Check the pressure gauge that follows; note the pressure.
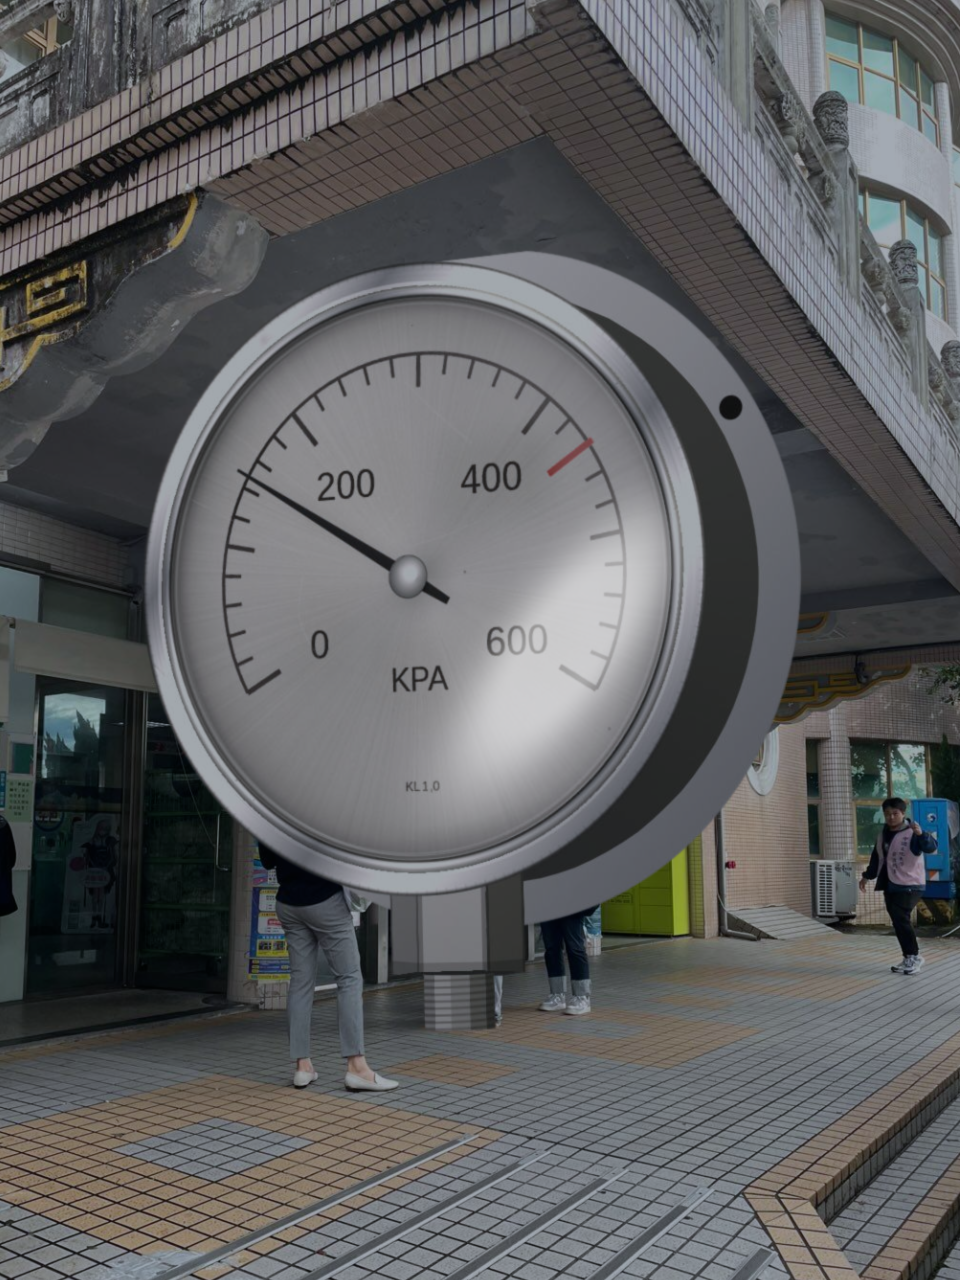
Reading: 150 kPa
